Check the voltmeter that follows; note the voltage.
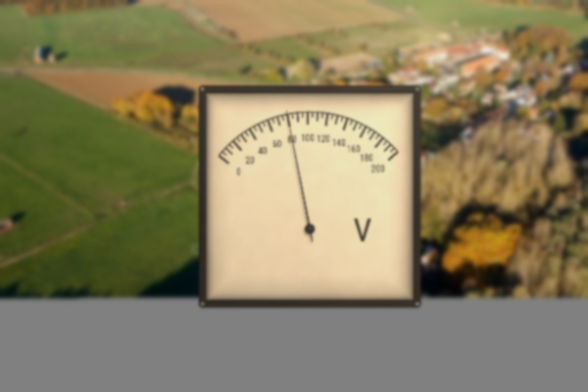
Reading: 80 V
